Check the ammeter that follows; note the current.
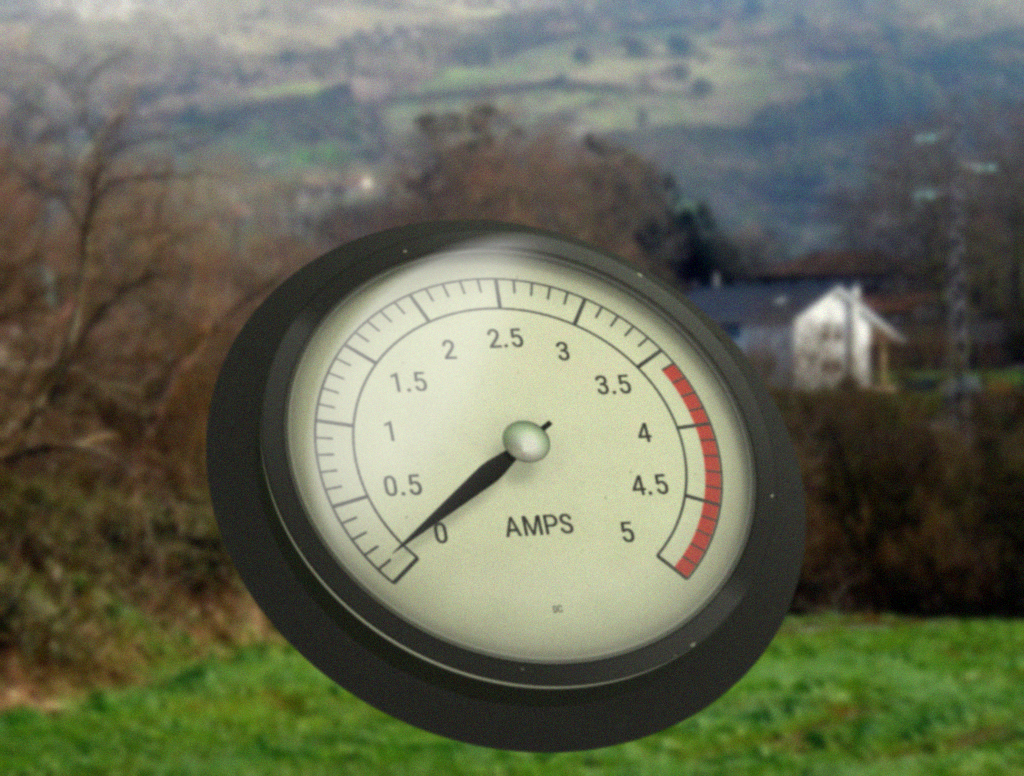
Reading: 0.1 A
